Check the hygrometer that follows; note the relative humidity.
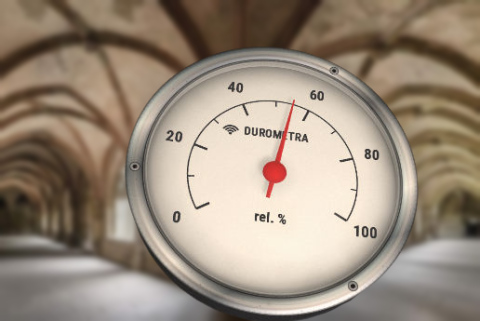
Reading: 55 %
